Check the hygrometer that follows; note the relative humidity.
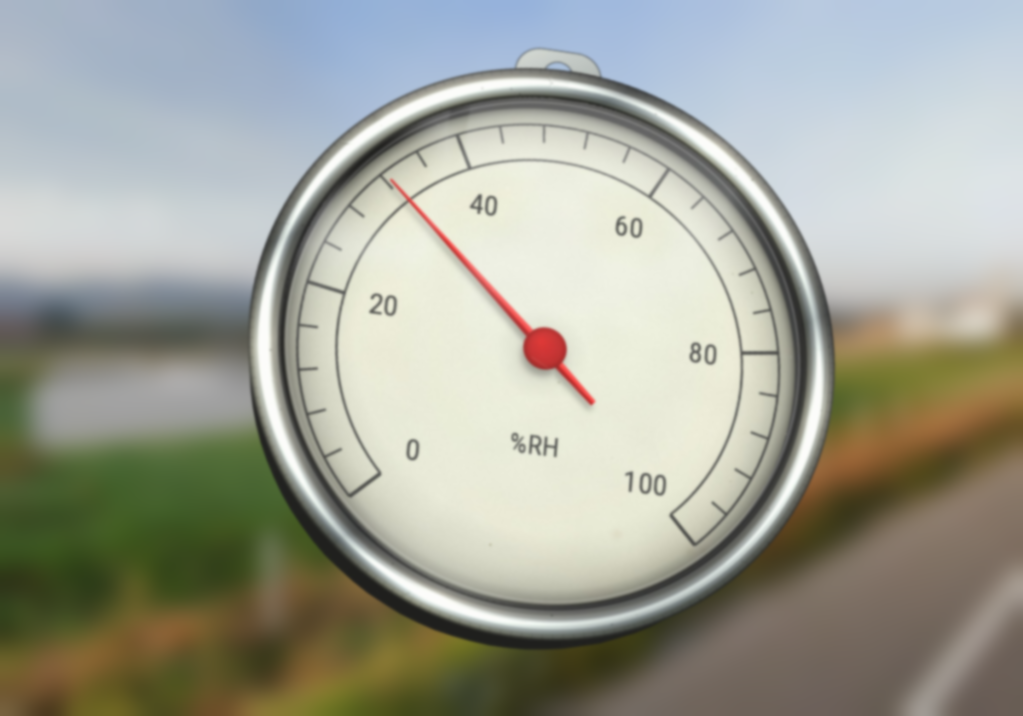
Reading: 32 %
